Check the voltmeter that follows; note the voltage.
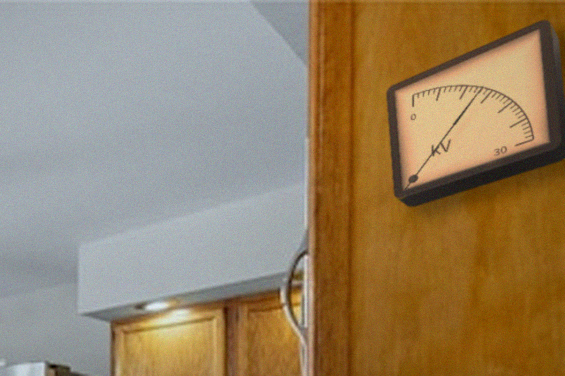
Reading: 13 kV
